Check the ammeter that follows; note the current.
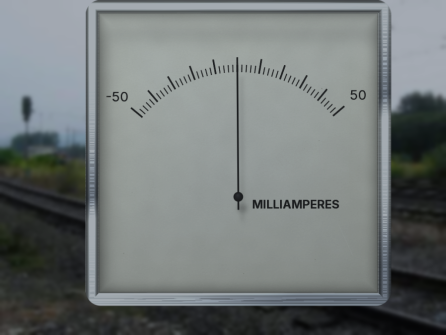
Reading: 0 mA
